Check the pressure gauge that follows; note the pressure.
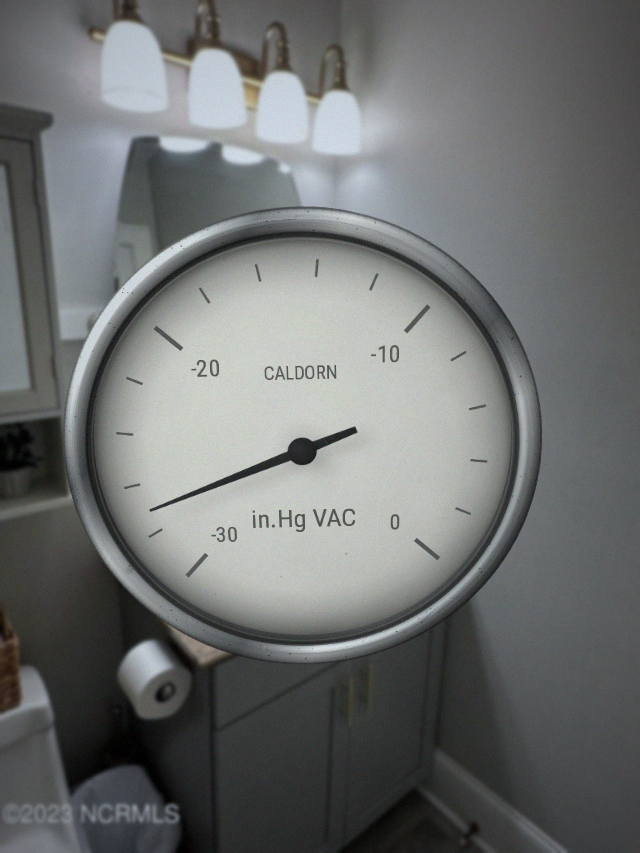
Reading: -27 inHg
